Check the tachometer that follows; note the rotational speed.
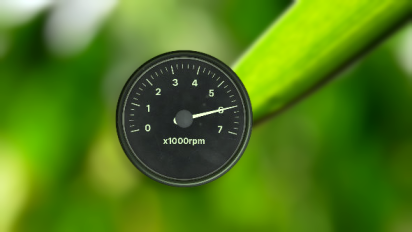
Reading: 6000 rpm
